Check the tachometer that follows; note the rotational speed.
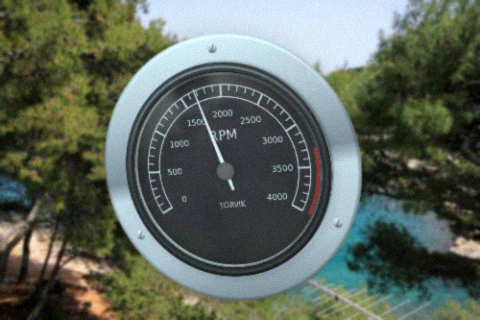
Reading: 1700 rpm
